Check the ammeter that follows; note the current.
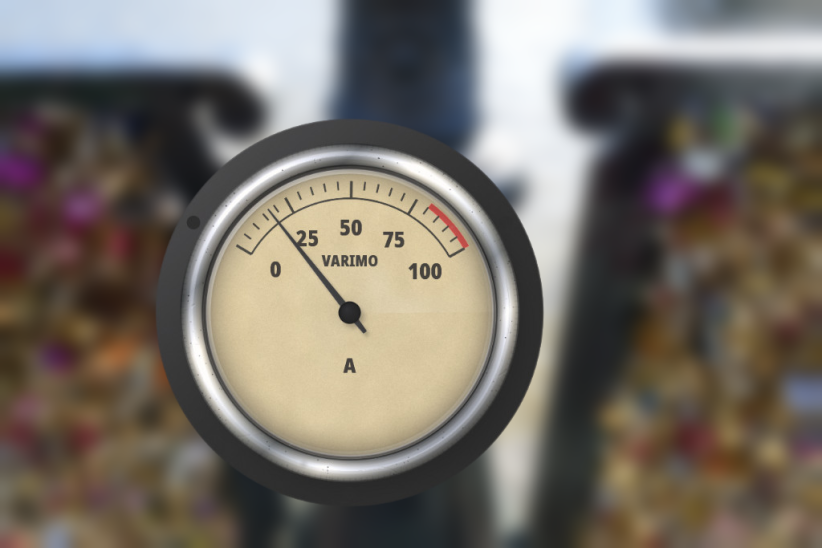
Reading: 17.5 A
